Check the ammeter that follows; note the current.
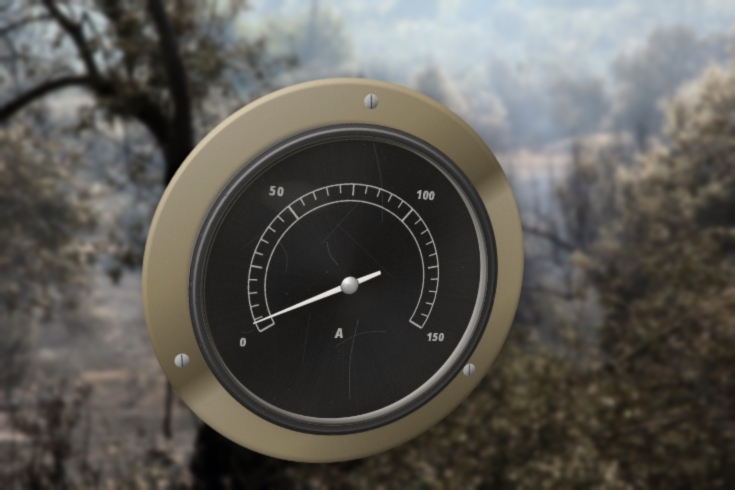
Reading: 5 A
